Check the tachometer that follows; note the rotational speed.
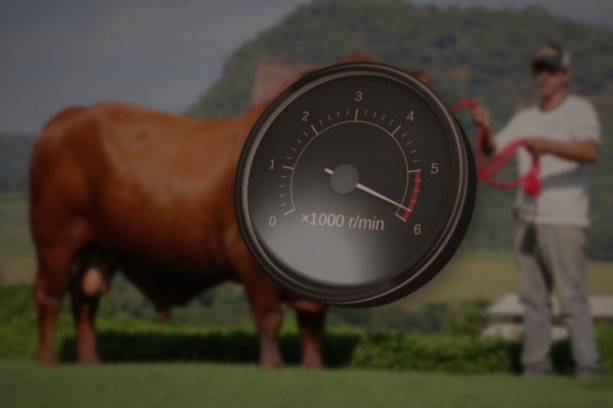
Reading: 5800 rpm
